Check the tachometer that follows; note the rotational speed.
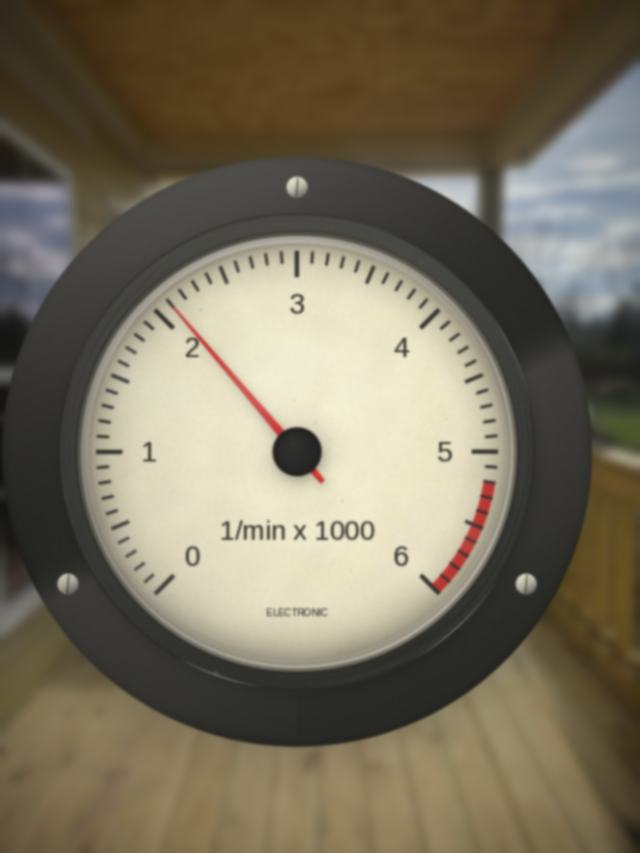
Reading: 2100 rpm
